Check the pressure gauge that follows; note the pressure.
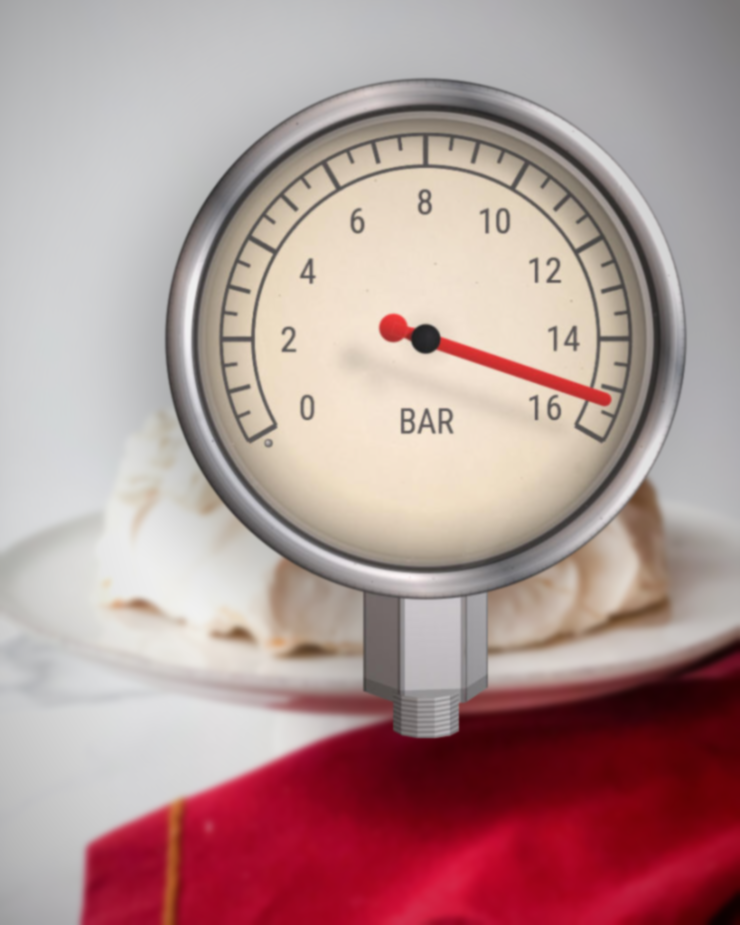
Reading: 15.25 bar
